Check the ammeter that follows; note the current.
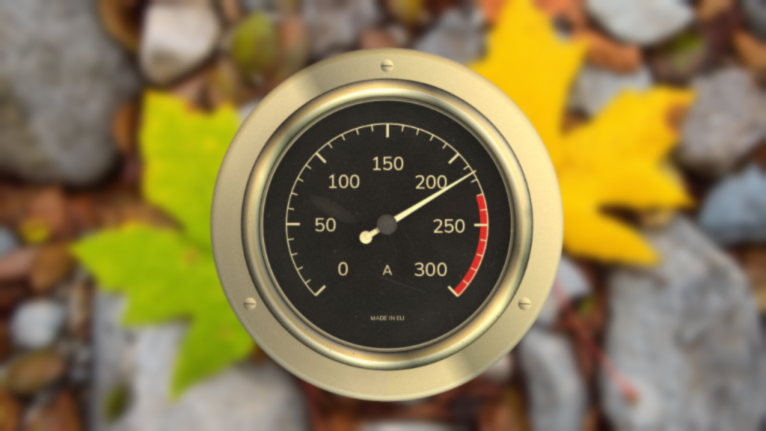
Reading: 215 A
